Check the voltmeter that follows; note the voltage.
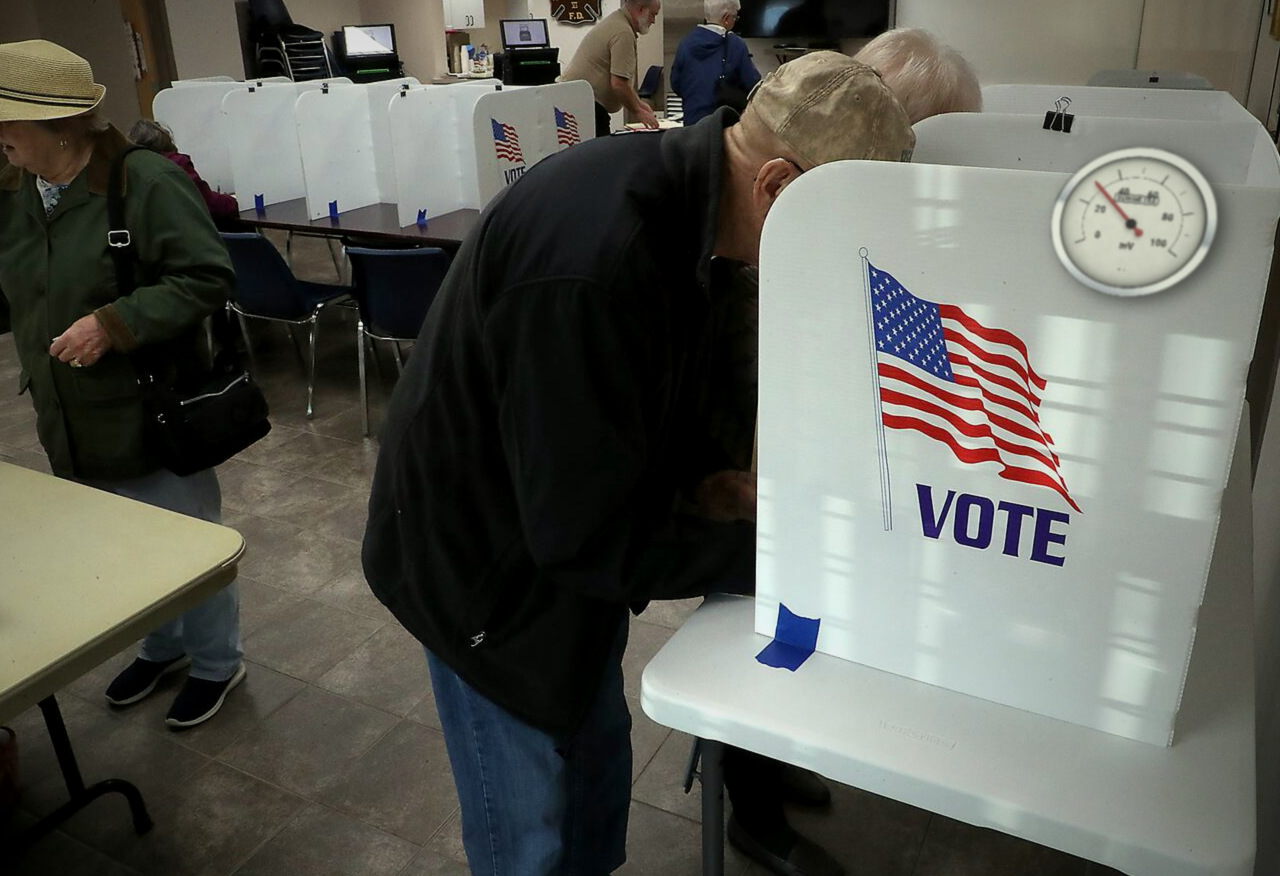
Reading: 30 mV
